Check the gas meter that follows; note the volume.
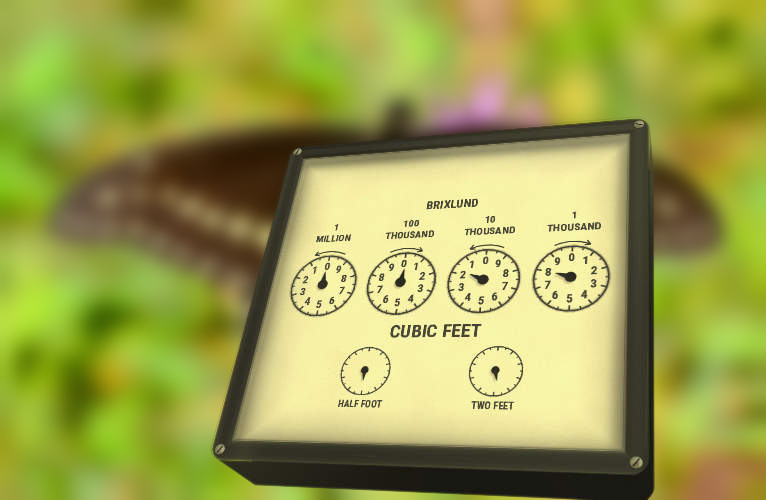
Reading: 1800 ft³
